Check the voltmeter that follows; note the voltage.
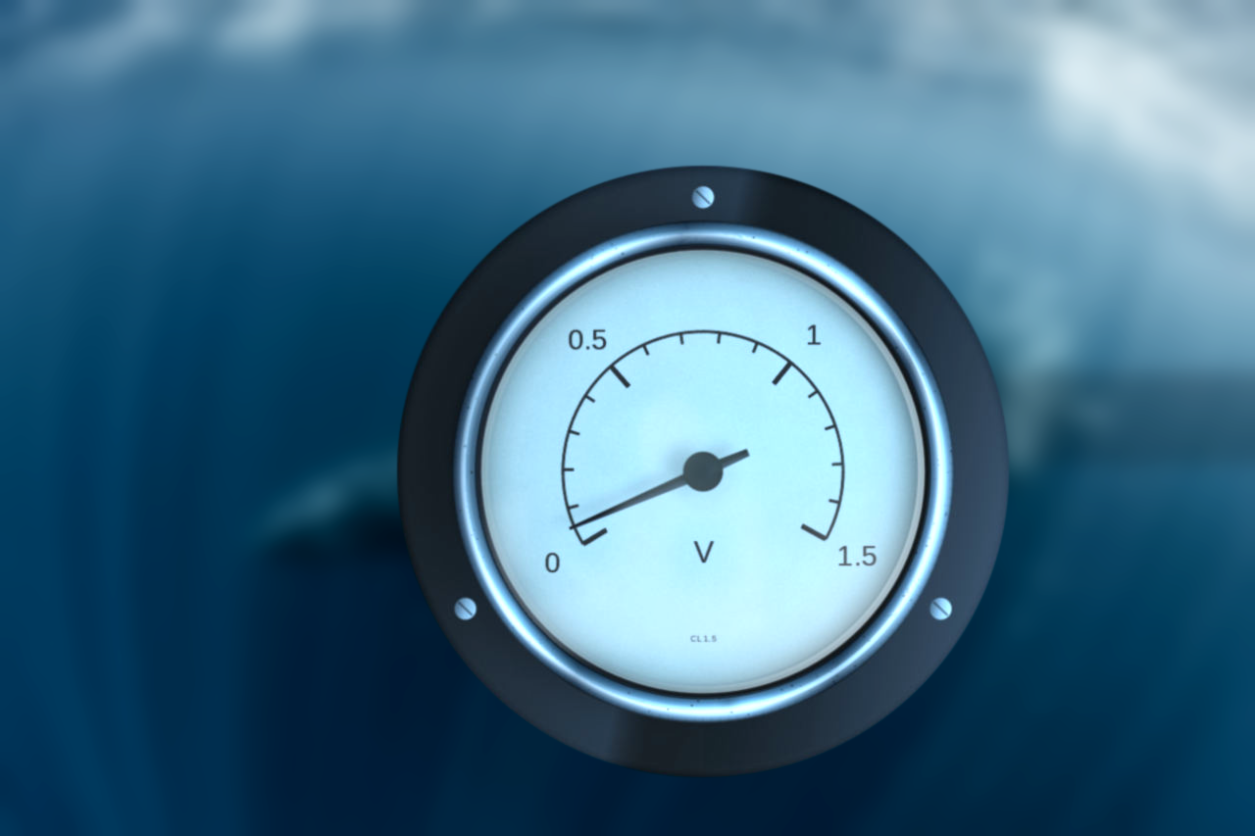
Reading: 0.05 V
